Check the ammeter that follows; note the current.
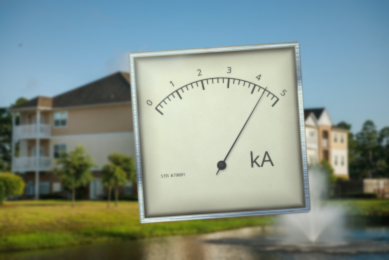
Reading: 4.4 kA
